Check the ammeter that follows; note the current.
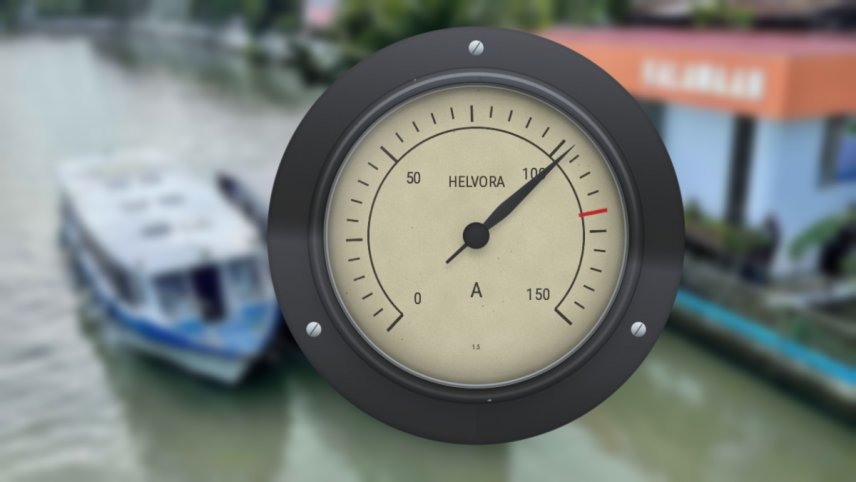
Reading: 102.5 A
